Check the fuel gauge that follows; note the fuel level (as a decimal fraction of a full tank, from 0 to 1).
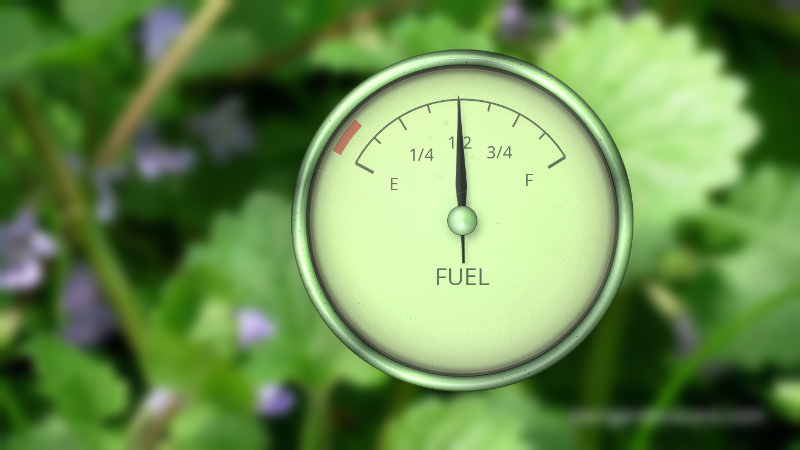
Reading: 0.5
